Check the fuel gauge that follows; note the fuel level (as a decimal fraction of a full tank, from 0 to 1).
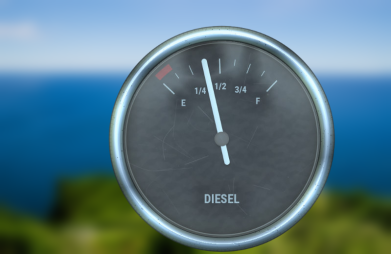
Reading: 0.375
